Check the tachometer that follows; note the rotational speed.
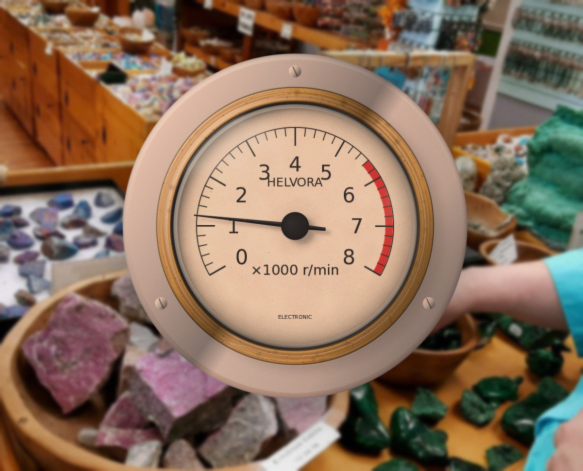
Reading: 1200 rpm
